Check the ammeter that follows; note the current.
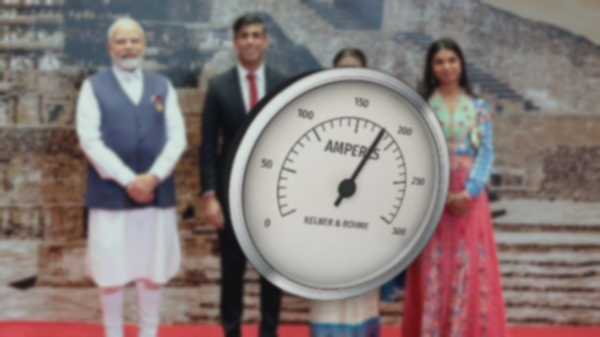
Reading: 180 A
